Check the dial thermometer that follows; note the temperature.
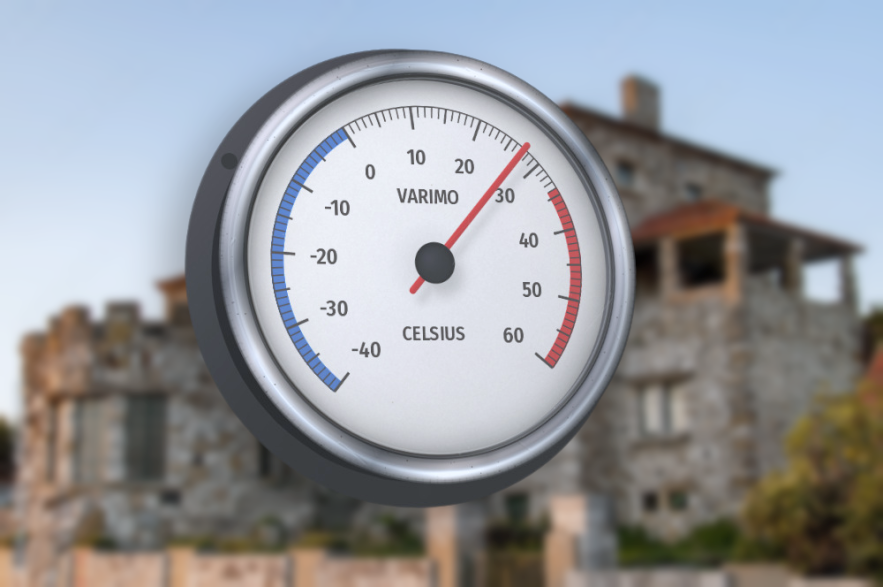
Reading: 27 °C
